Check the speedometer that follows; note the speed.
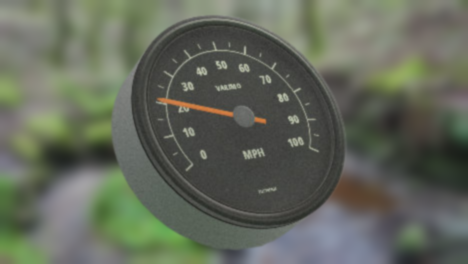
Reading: 20 mph
